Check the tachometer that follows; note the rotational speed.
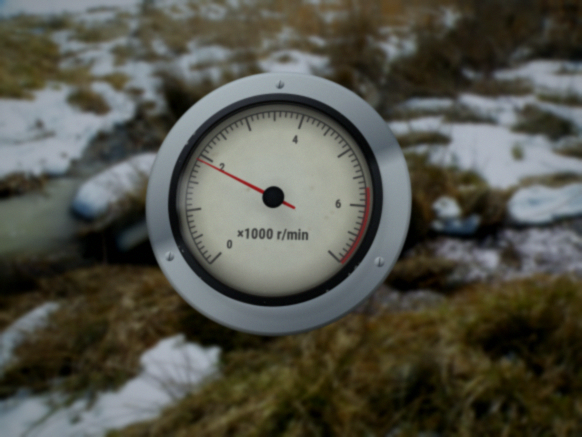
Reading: 1900 rpm
